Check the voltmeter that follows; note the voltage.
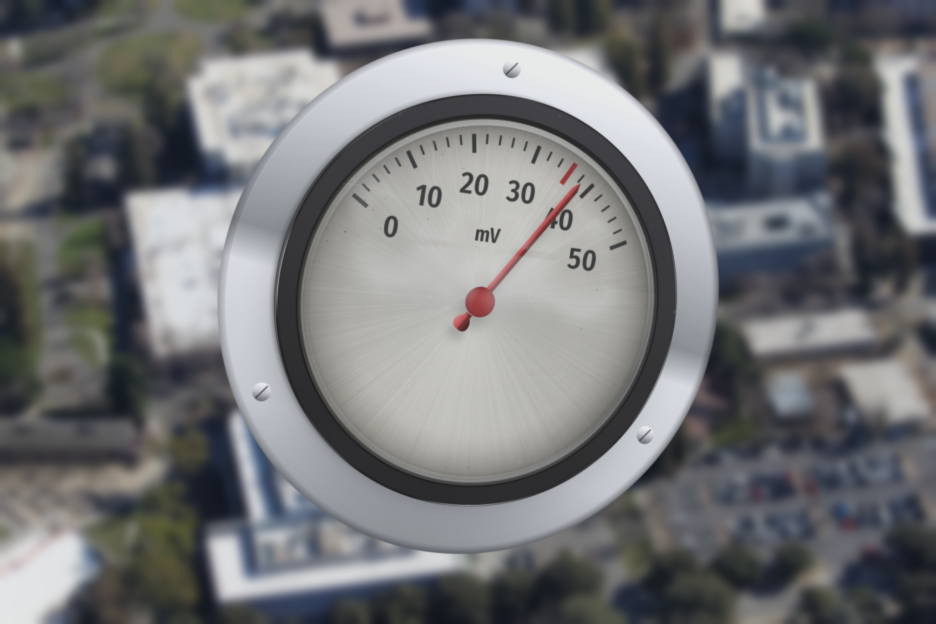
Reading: 38 mV
